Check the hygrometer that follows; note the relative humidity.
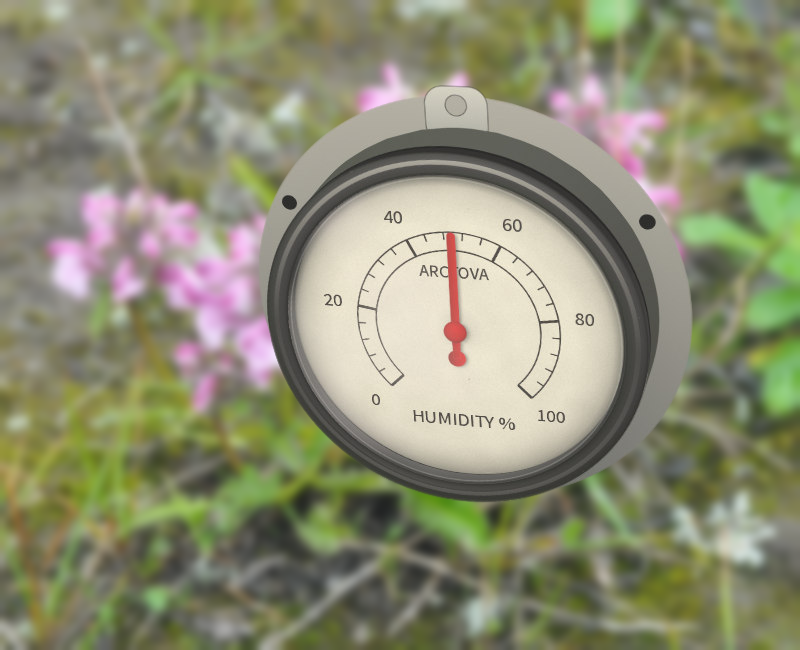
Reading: 50 %
